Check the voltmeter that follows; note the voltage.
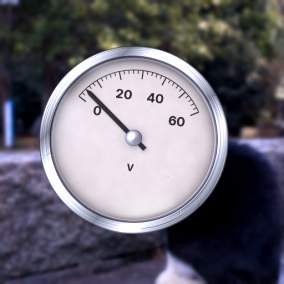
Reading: 4 V
